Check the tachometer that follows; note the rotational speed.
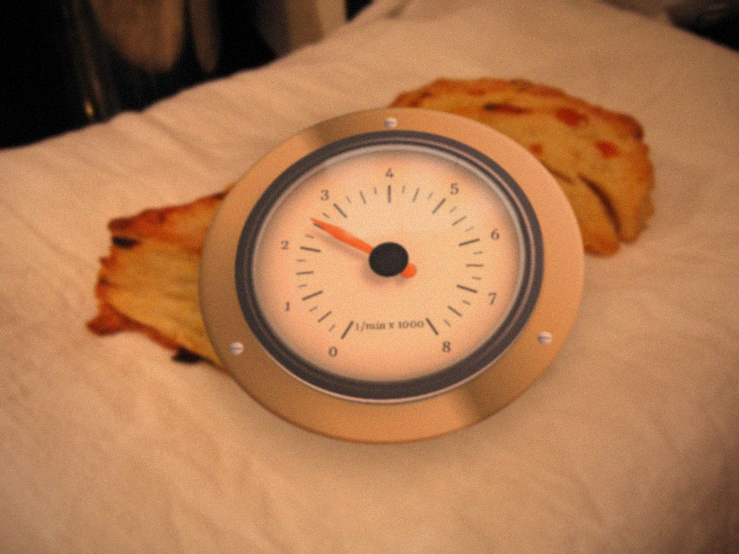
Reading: 2500 rpm
